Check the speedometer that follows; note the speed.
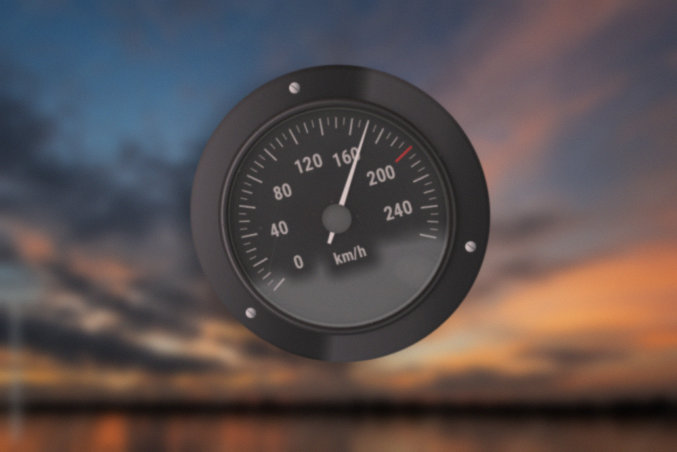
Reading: 170 km/h
